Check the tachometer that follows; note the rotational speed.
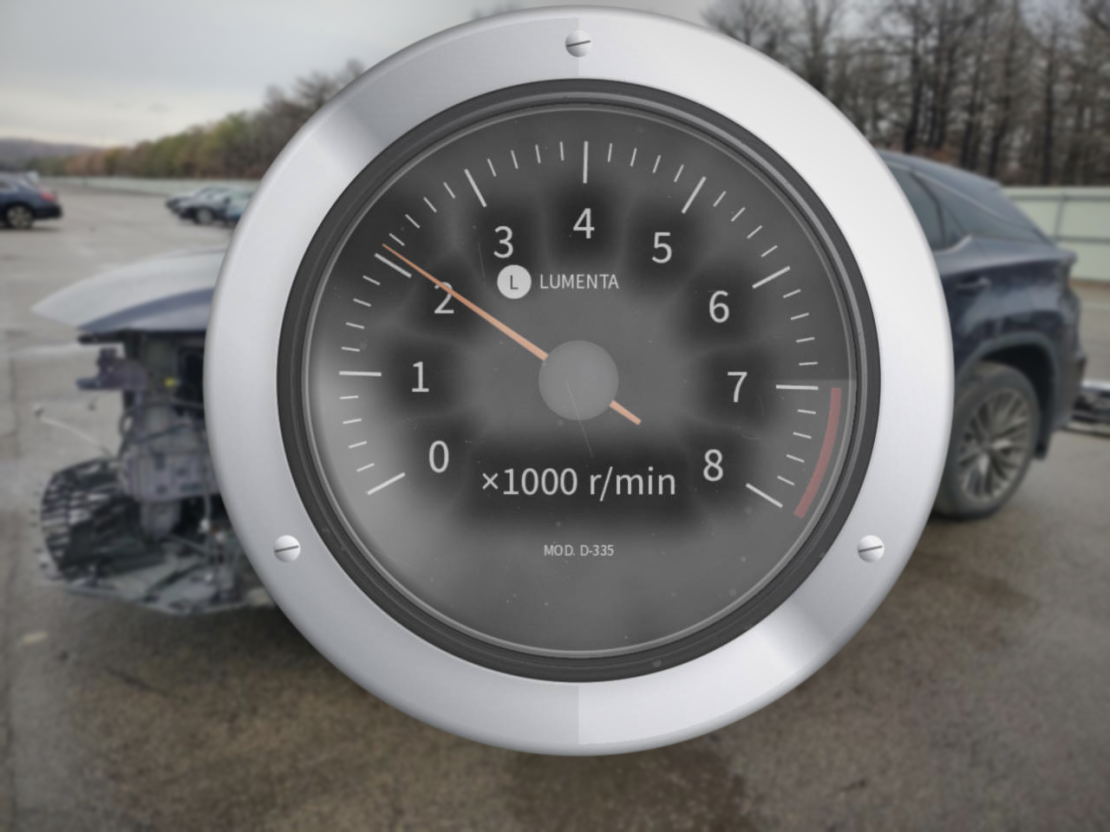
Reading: 2100 rpm
